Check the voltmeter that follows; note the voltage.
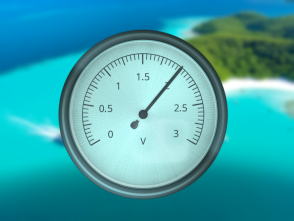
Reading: 2 V
